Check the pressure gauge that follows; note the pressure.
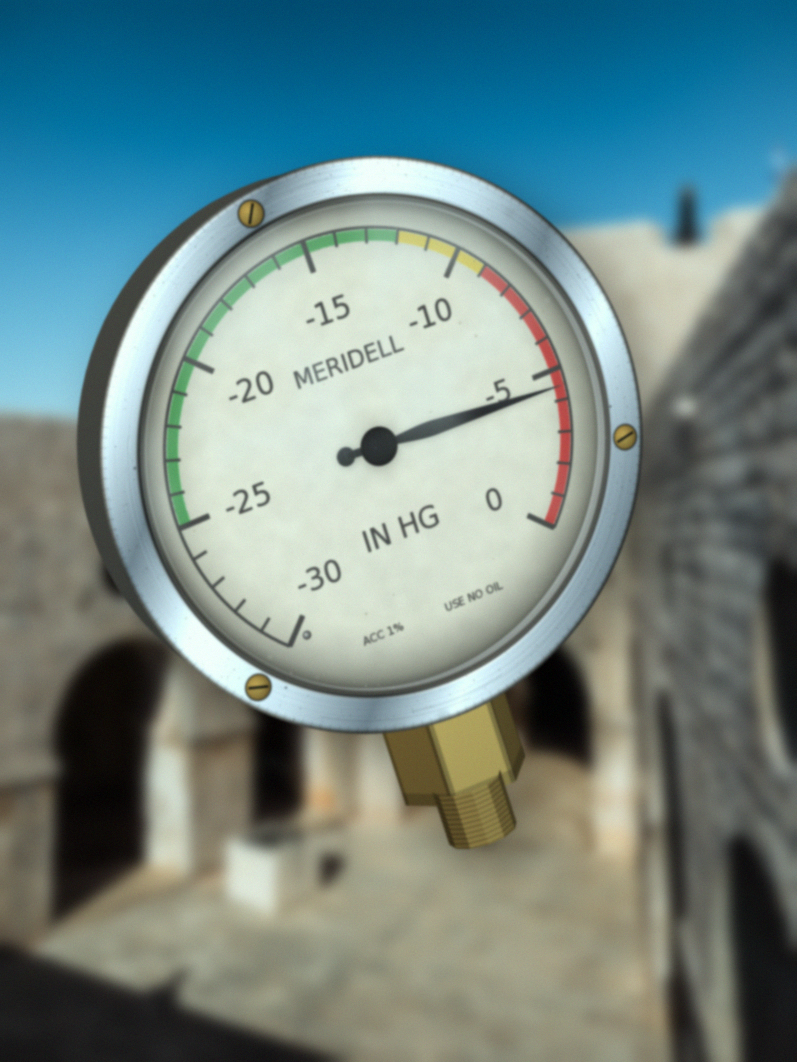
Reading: -4.5 inHg
